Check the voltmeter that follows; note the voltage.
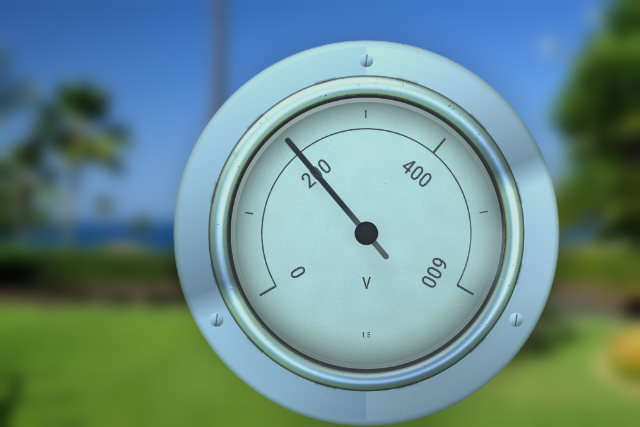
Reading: 200 V
